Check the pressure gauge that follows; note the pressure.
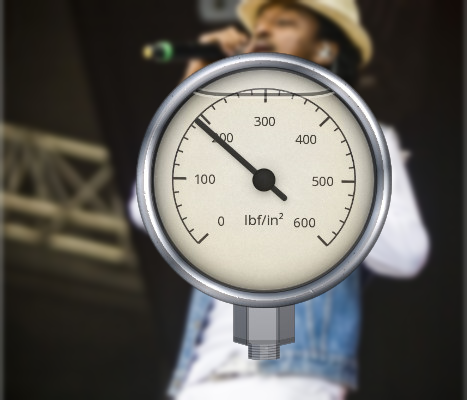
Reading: 190 psi
